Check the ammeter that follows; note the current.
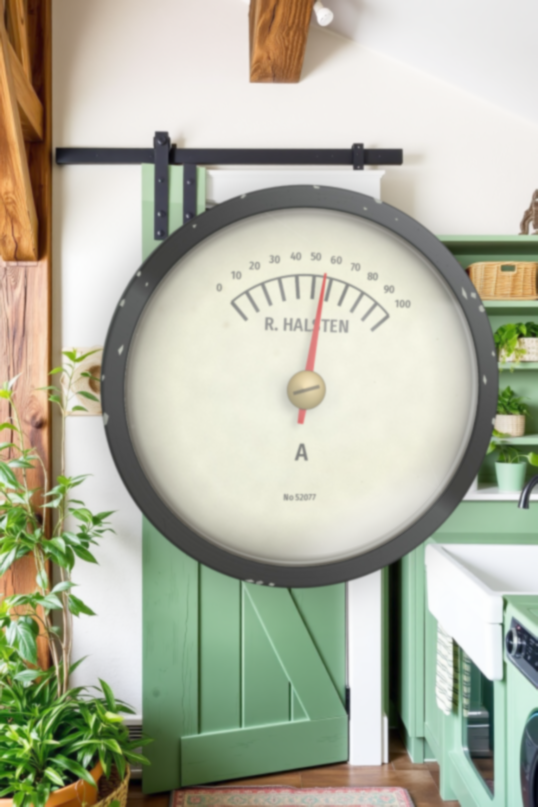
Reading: 55 A
